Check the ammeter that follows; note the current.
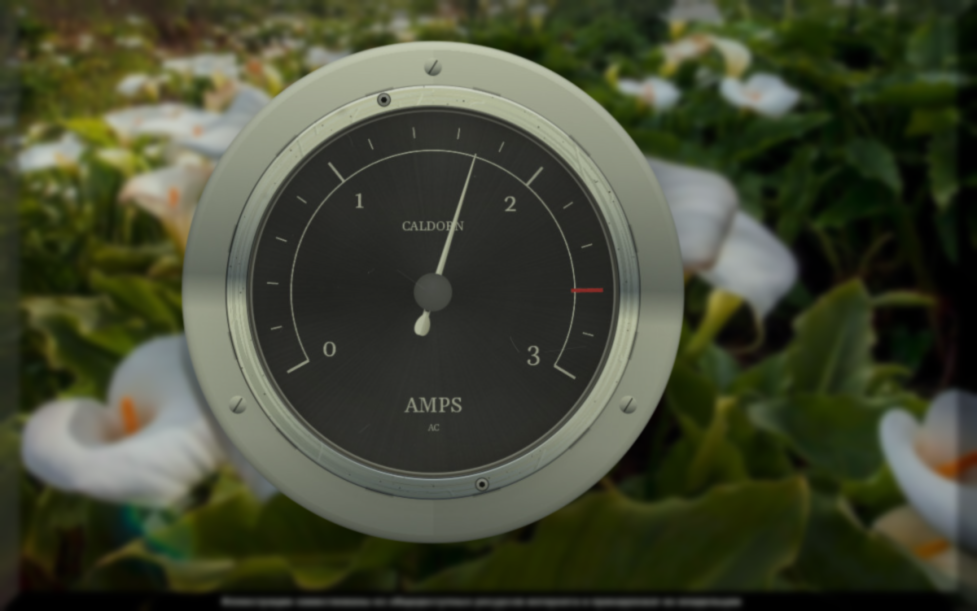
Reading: 1.7 A
